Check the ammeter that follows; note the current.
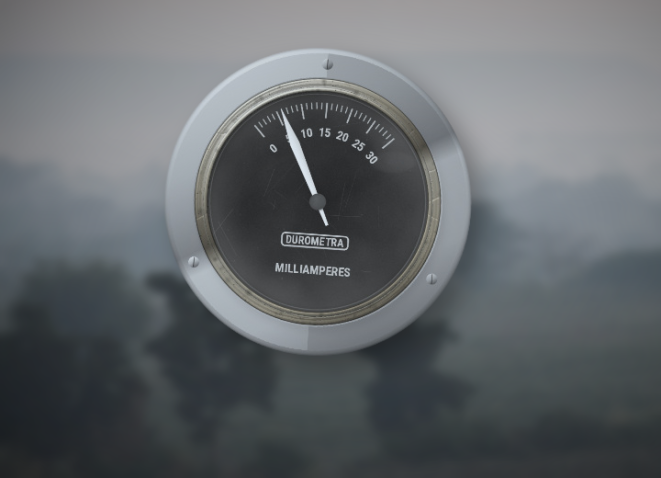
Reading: 6 mA
